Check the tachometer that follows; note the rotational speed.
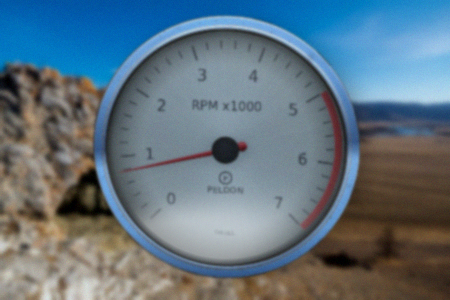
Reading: 800 rpm
